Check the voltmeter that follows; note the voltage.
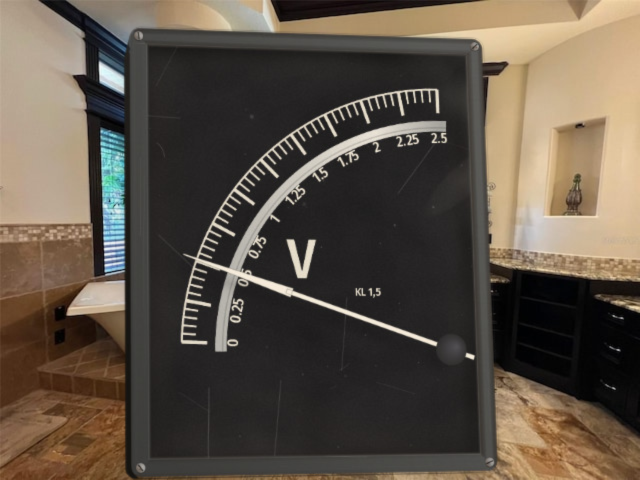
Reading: 0.5 V
